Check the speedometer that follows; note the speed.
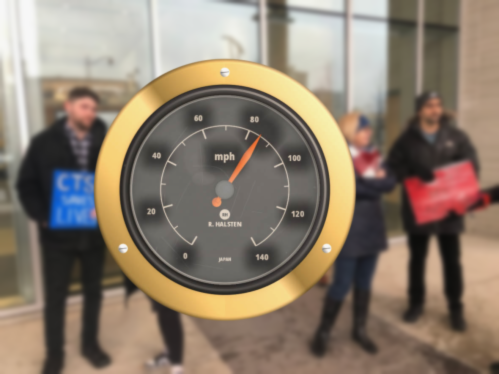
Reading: 85 mph
